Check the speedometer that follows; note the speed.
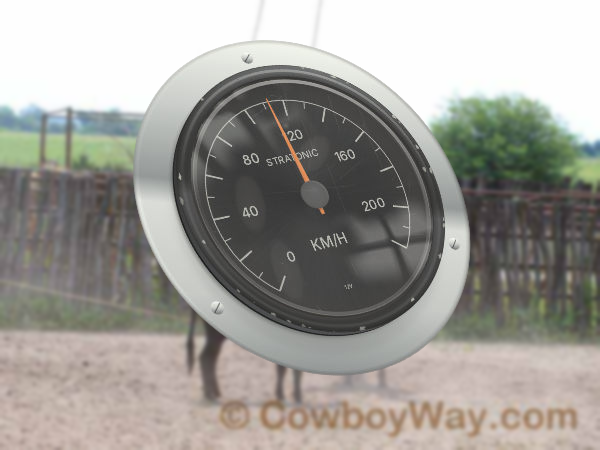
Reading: 110 km/h
